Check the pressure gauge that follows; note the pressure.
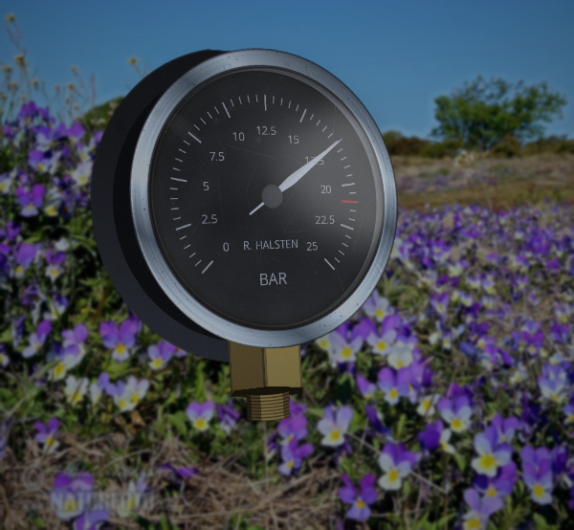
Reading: 17.5 bar
